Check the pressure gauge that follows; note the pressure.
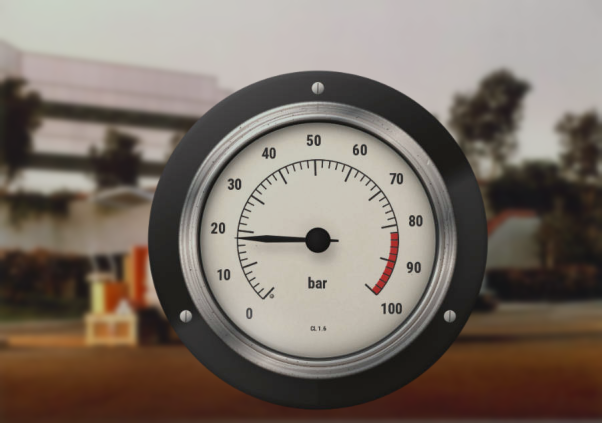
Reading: 18 bar
